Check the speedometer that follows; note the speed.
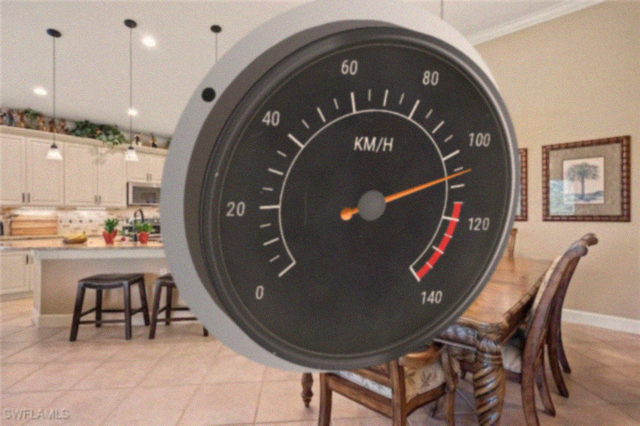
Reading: 105 km/h
